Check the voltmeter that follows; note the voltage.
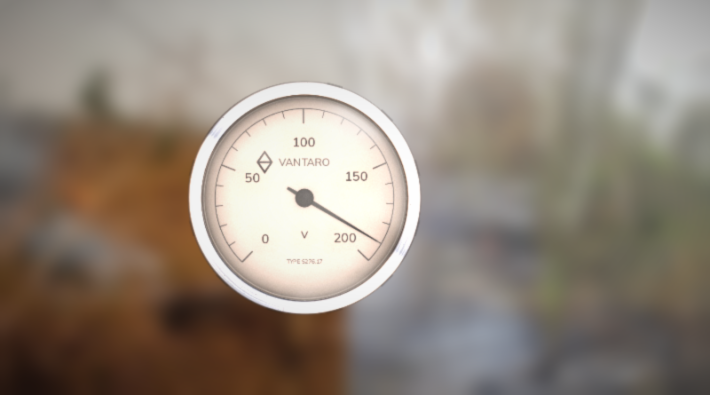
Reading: 190 V
